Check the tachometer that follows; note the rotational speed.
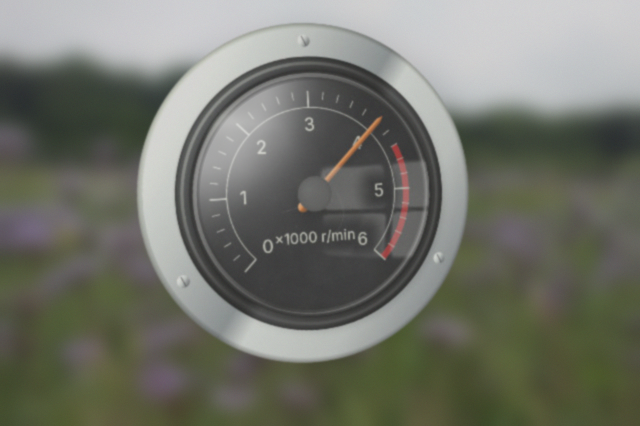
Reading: 4000 rpm
